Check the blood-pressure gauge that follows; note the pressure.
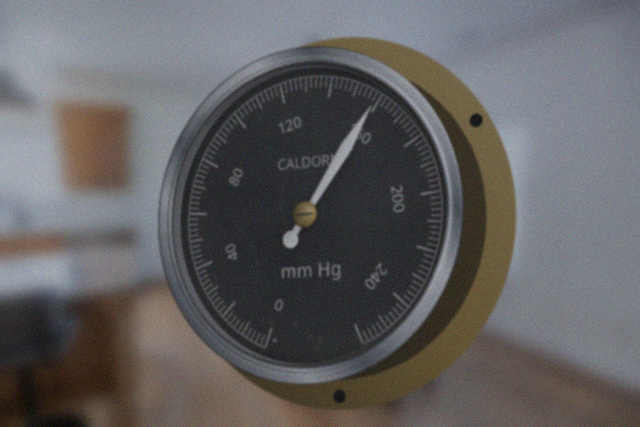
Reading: 160 mmHg
